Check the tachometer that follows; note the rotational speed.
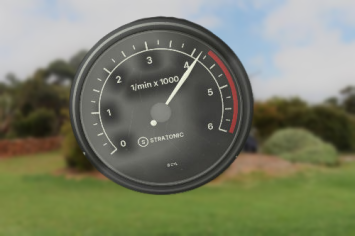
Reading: 4125 rpm
